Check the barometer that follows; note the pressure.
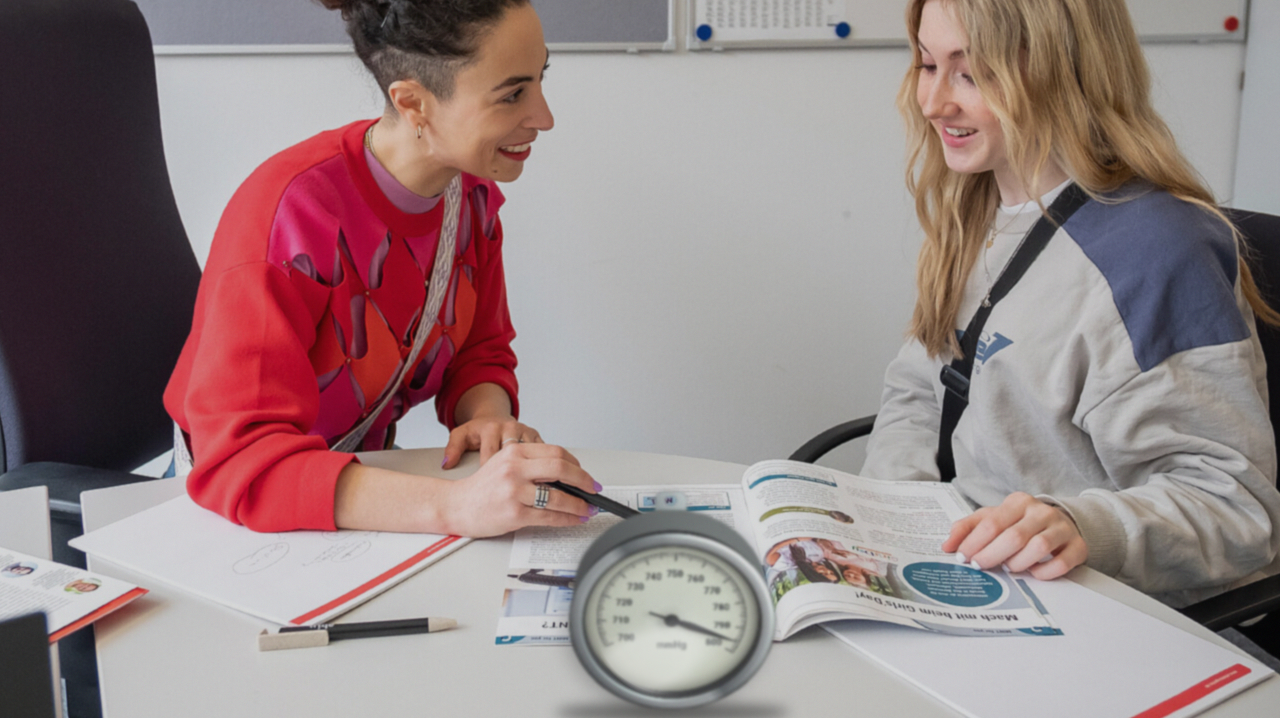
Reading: 795 mmHg
